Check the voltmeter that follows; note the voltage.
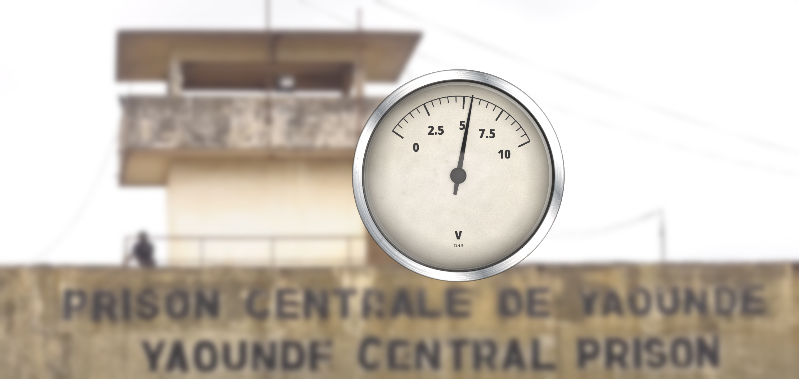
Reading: 5.5 V
